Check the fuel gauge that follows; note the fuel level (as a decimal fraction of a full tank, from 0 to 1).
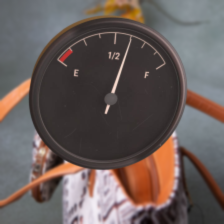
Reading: 0.625
